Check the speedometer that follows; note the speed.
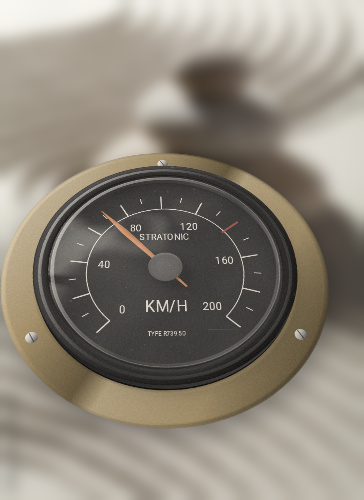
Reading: 70 km/h
